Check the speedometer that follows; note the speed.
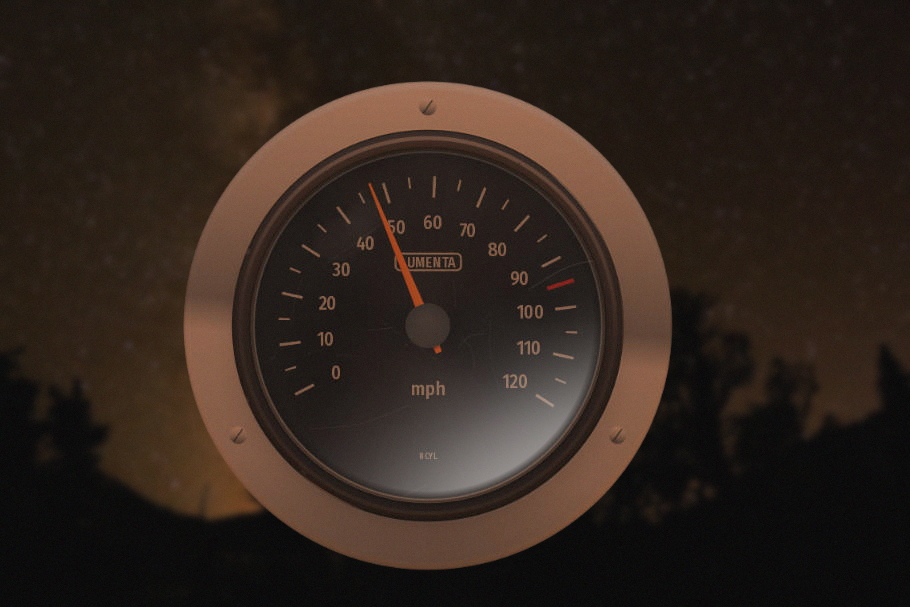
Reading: 47.5 mph
